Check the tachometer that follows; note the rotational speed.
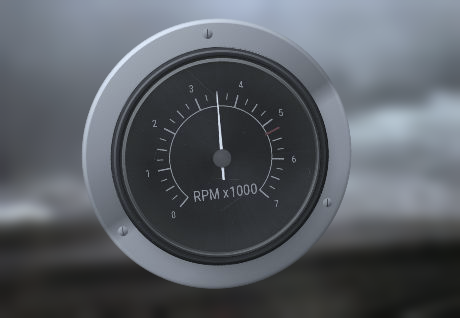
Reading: 3500 rpm
